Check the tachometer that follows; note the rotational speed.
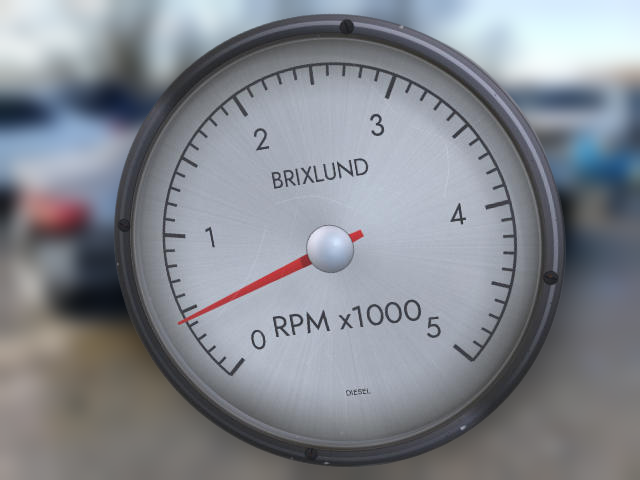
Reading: 450 rpm
